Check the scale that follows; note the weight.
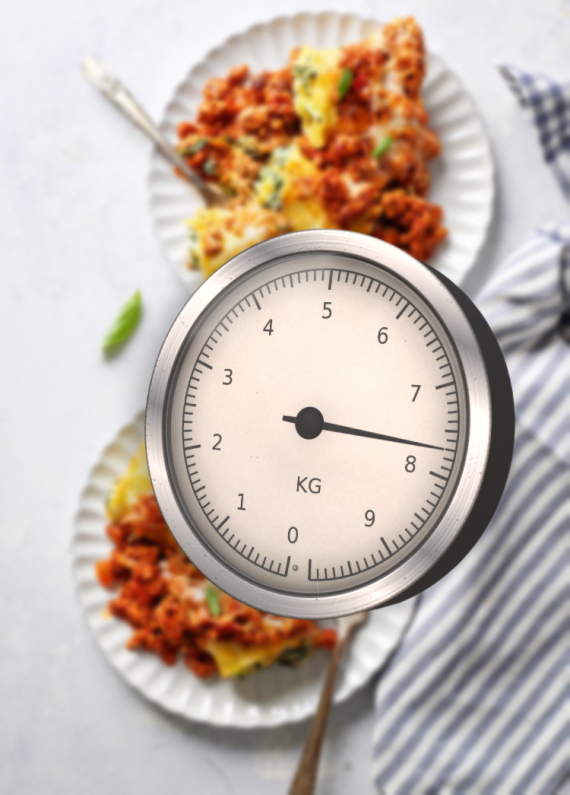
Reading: 7.7 kg
